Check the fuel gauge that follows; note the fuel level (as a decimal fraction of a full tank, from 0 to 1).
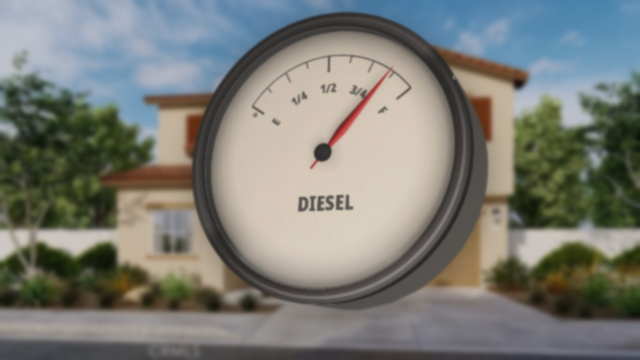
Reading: 0.875
